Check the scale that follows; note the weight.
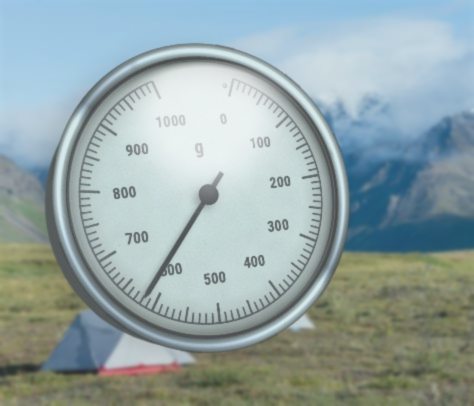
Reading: 620 g
